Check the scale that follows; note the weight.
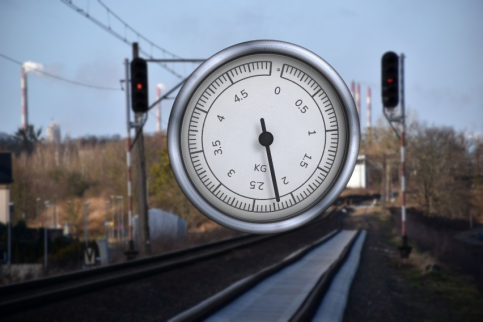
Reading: 2.2 kg
